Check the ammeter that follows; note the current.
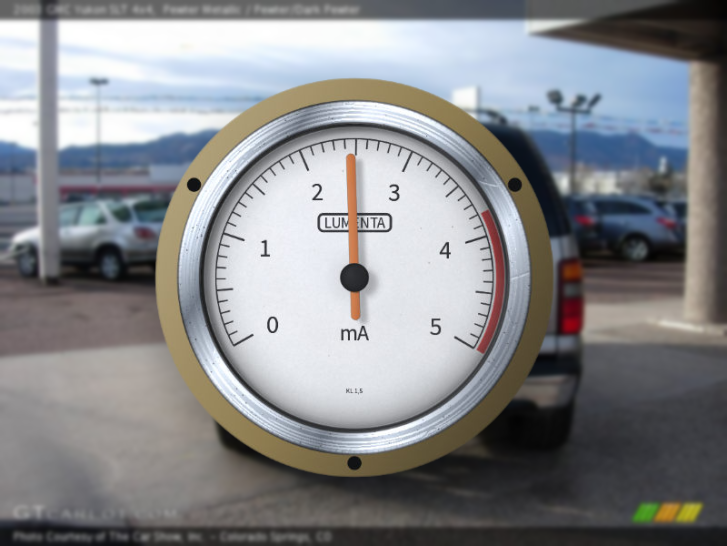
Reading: 2.45 mA
